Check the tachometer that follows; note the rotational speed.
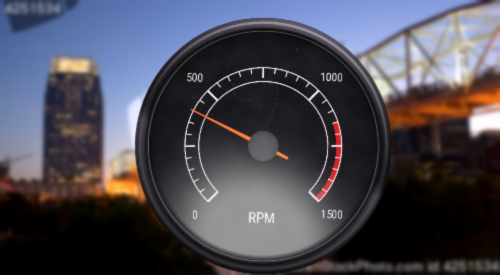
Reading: 400 rpm
